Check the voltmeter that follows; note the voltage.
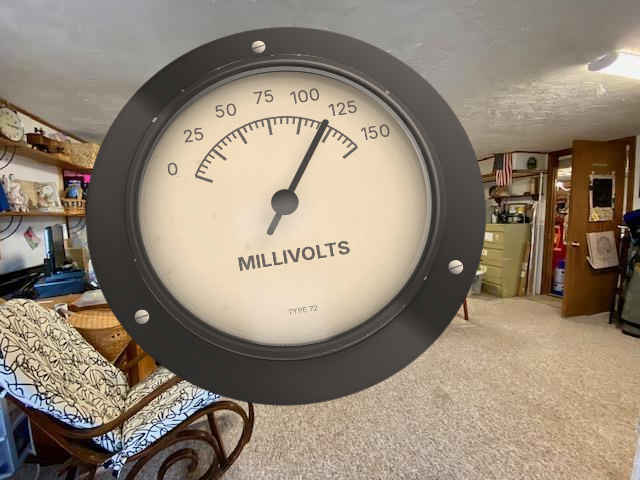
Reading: 120 mV
